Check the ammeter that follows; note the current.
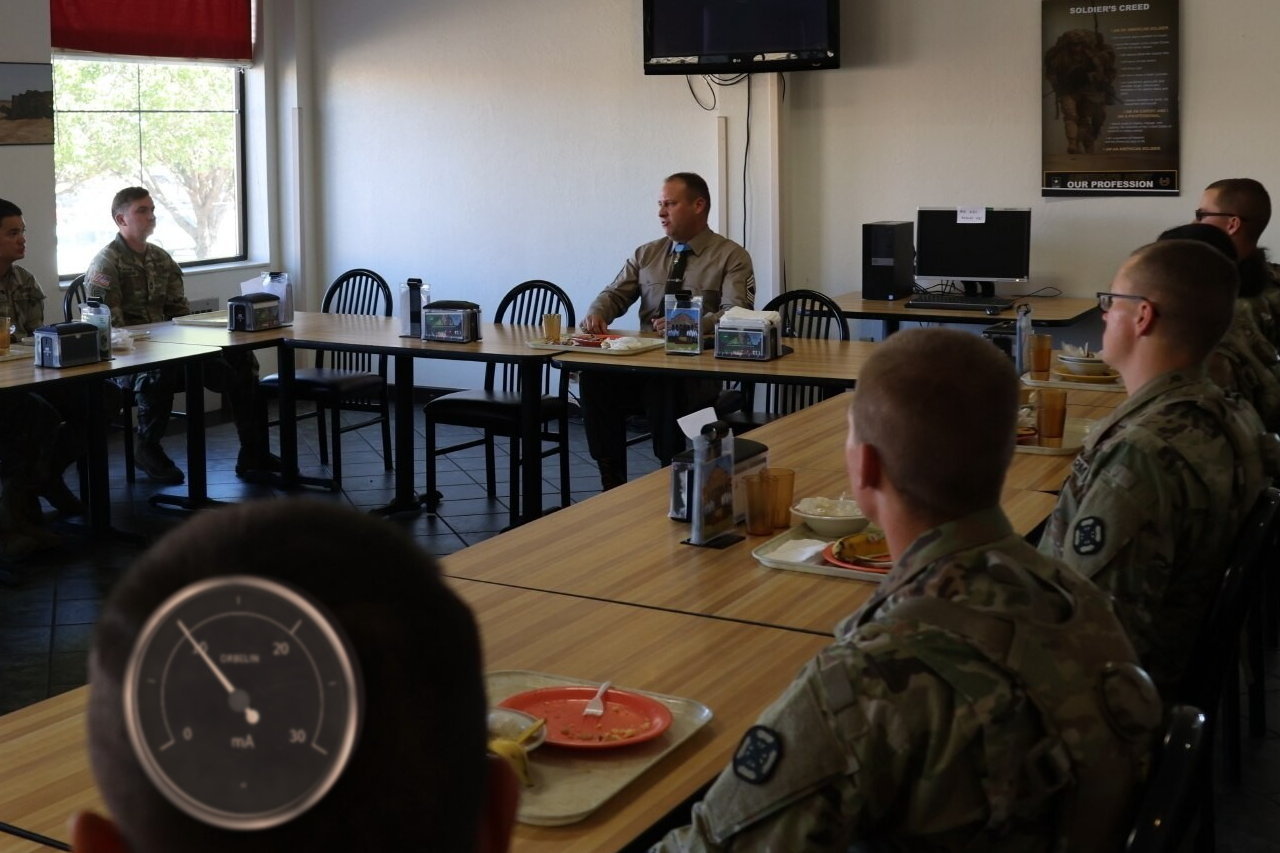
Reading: 10 mA
